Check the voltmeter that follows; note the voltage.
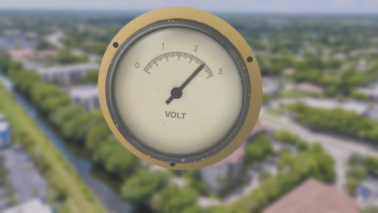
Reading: 2.5 V
